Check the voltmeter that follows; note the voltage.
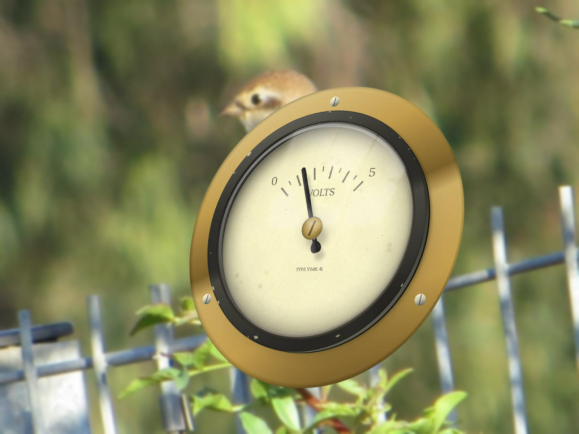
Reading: 1.5 V
